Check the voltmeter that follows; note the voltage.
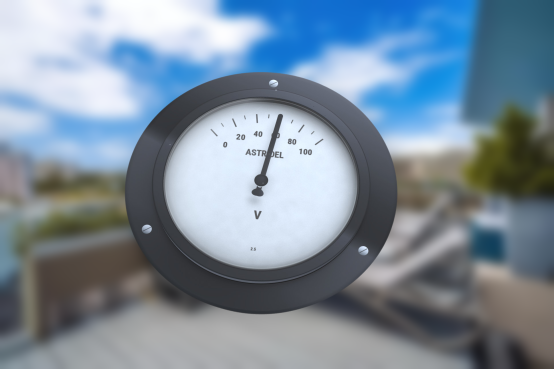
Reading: 60 V
